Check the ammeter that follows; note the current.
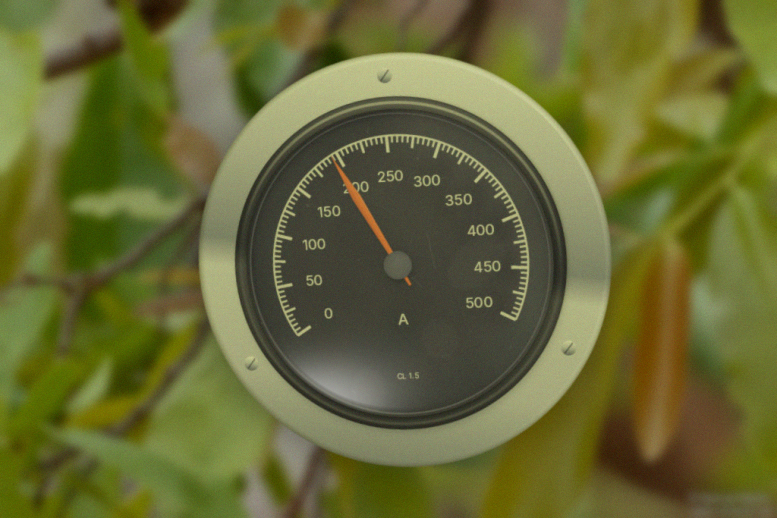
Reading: 195 A
